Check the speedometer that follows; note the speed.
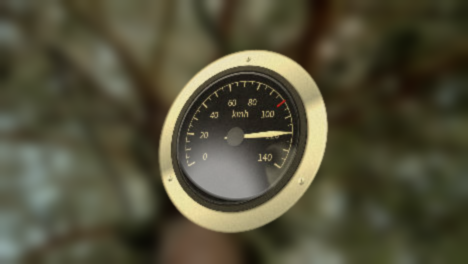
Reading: 120 km/h
